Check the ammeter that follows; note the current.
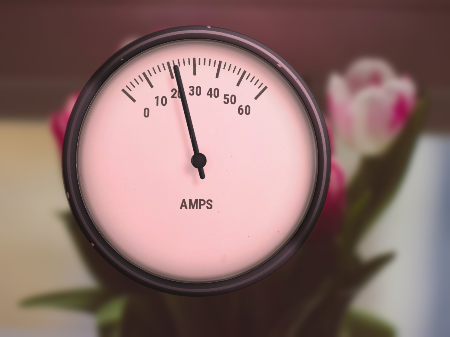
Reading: 22 A
